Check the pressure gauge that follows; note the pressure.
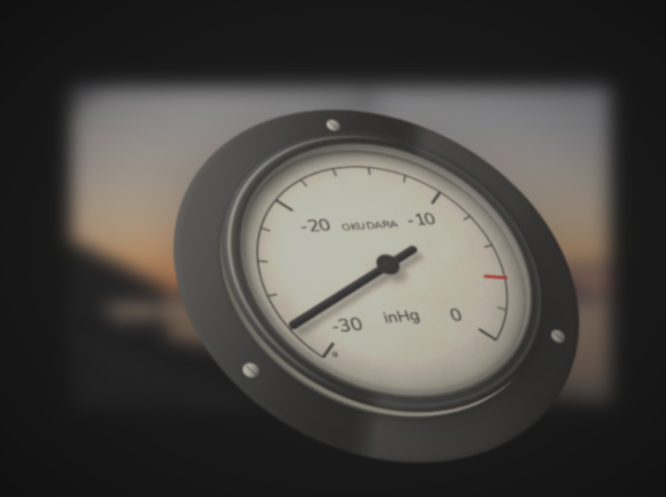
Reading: -28 inHg
